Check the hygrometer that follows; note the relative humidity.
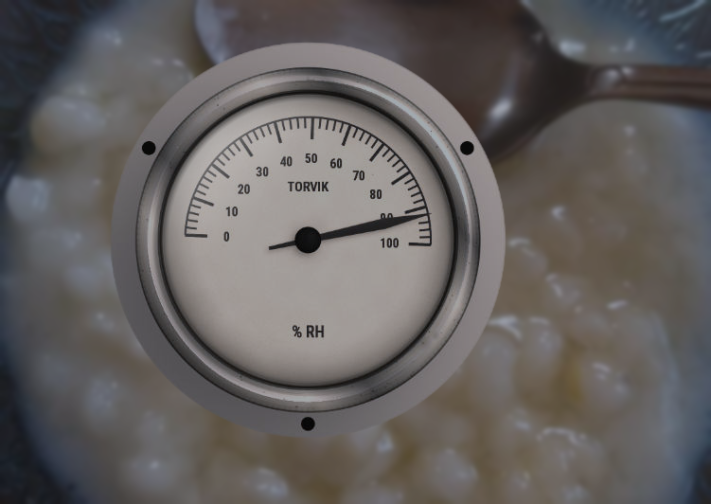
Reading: 92 %
